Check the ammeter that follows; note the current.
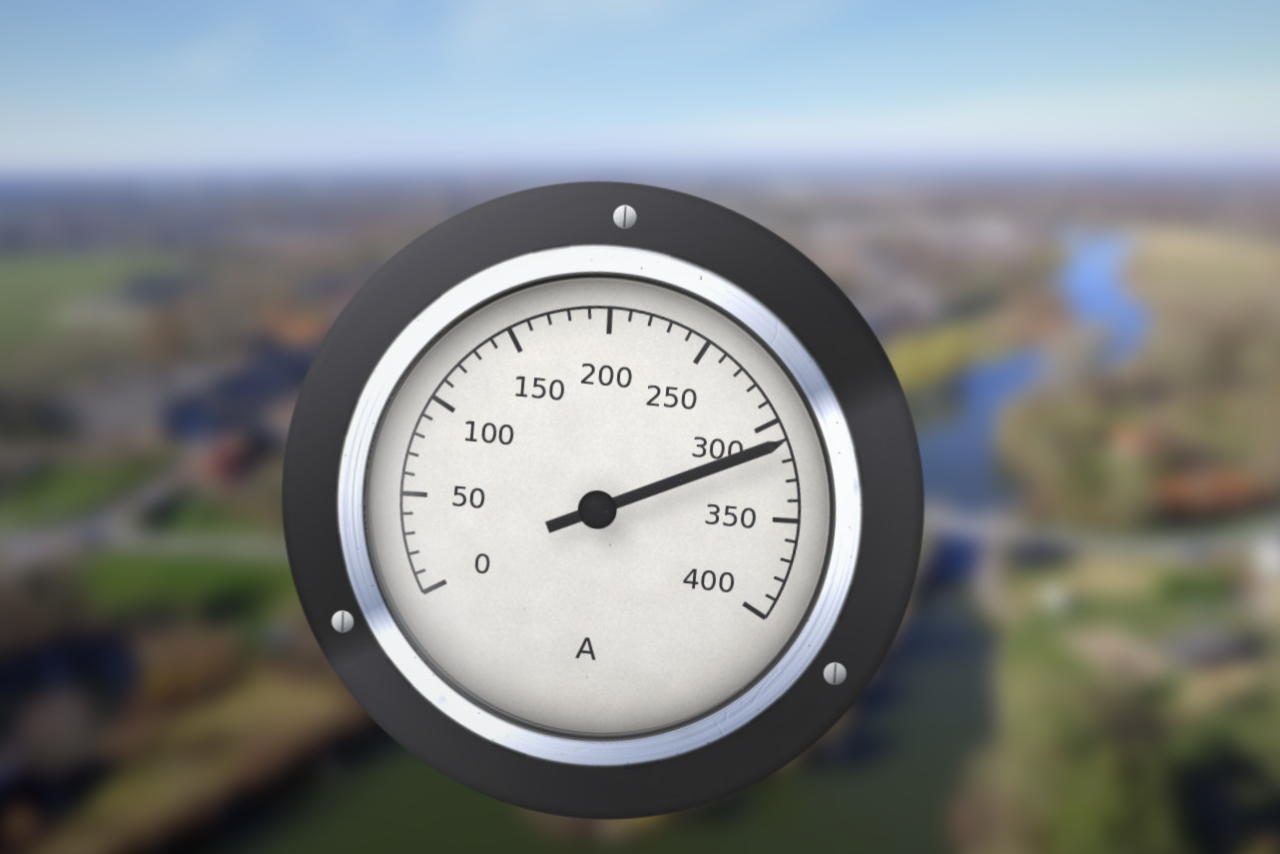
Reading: 310 A
